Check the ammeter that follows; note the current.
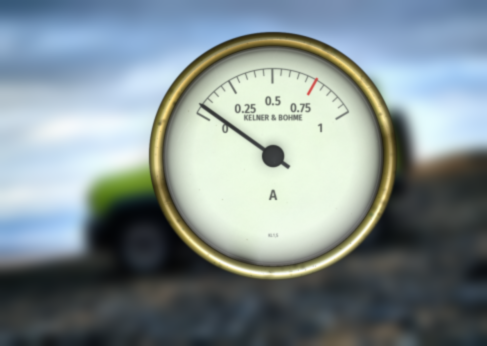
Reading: 0.05 A
